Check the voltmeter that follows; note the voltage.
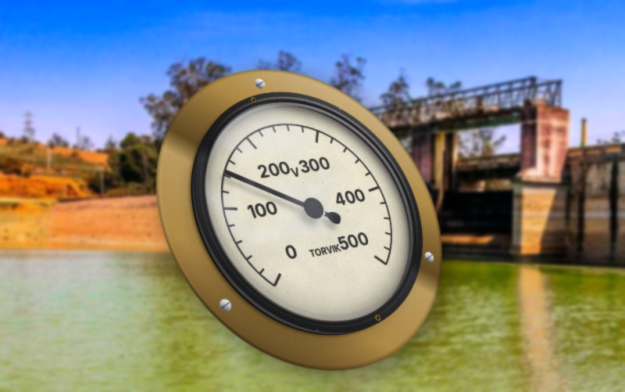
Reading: 140 V
